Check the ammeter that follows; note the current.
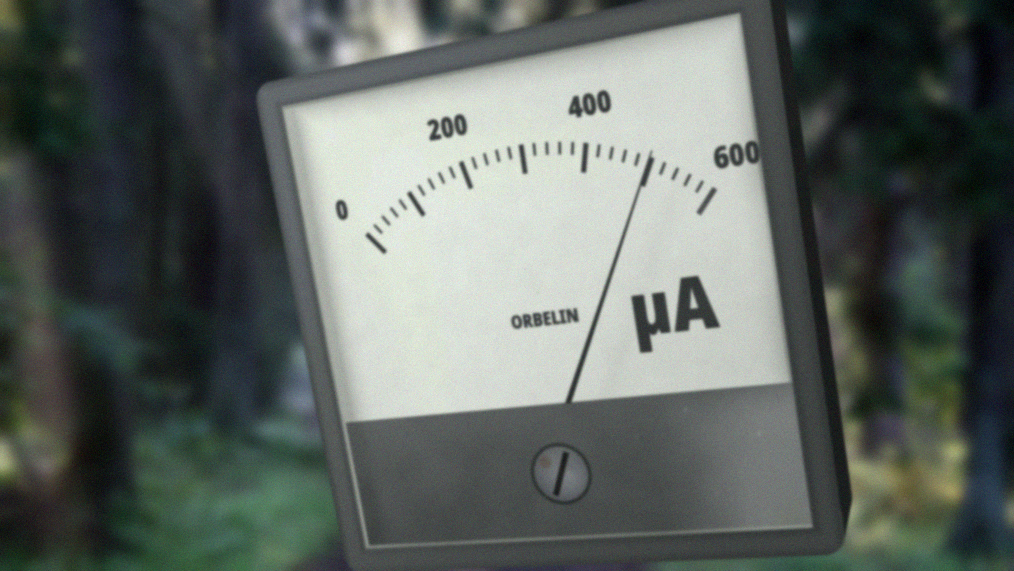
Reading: 500 µA
